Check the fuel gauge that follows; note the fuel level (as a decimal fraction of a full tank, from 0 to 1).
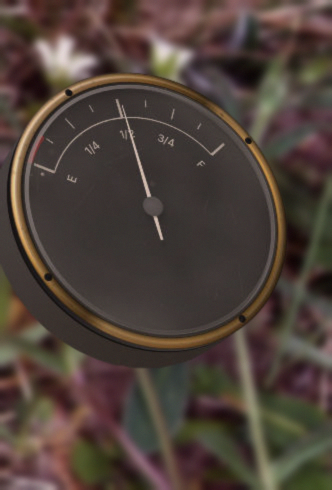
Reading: 0.5
